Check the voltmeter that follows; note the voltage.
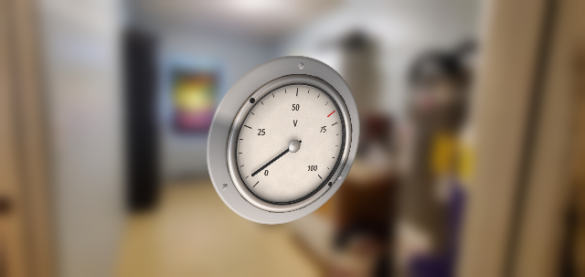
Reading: 5 V
